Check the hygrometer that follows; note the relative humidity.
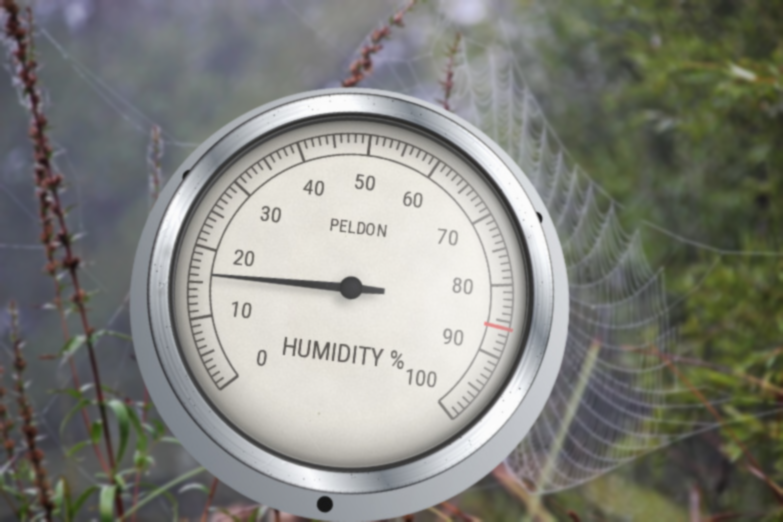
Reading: 16 %
